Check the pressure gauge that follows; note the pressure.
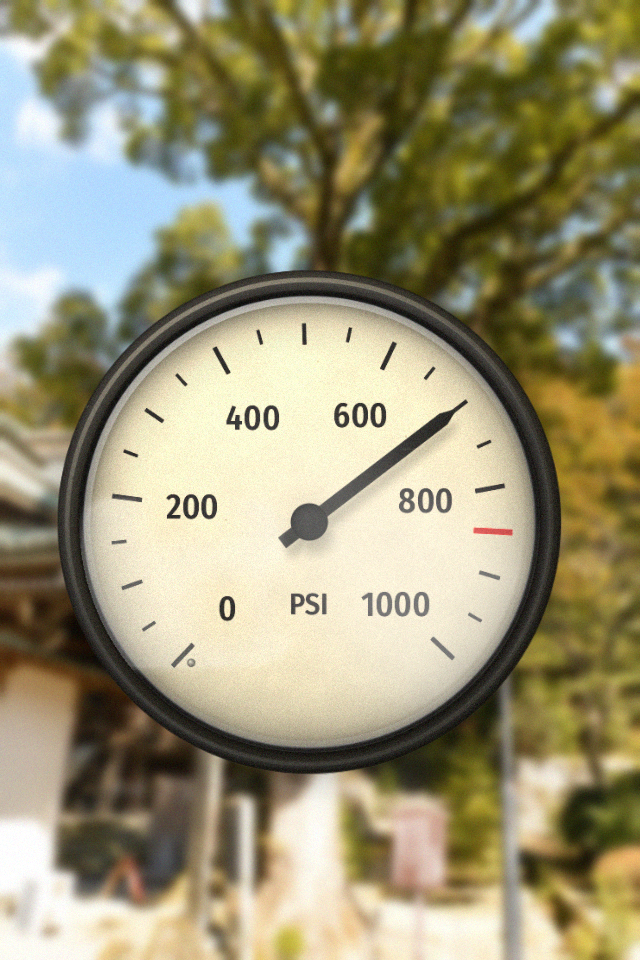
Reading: 700 psi
